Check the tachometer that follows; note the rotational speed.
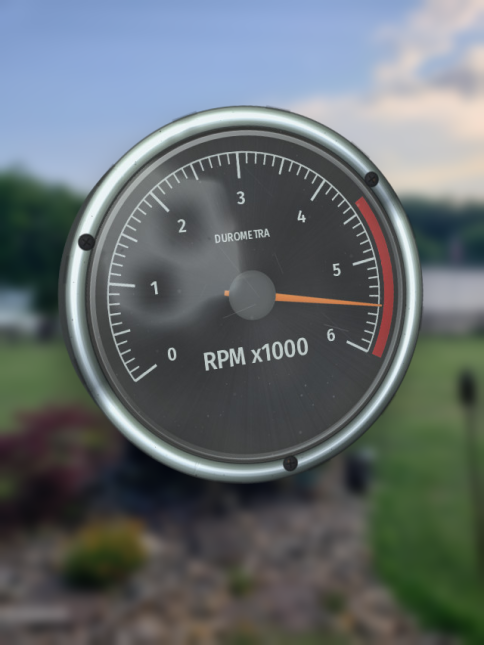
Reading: 5500 rpm
